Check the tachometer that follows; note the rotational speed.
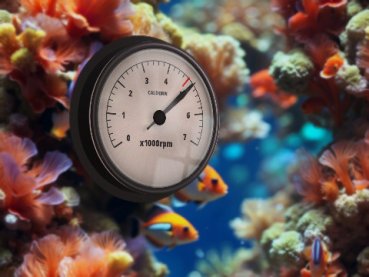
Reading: 5000 rpm
